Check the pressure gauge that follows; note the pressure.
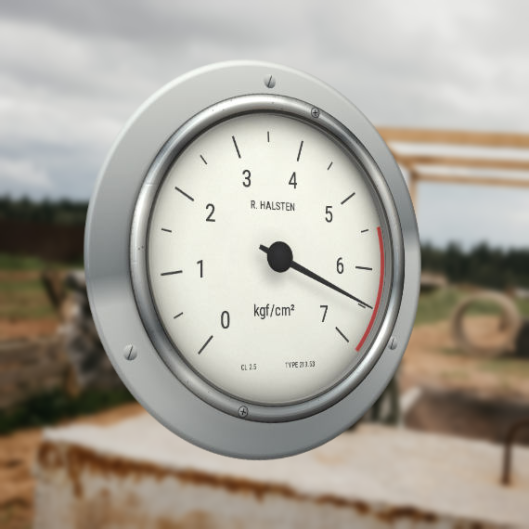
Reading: 6.5 kg/cm²
